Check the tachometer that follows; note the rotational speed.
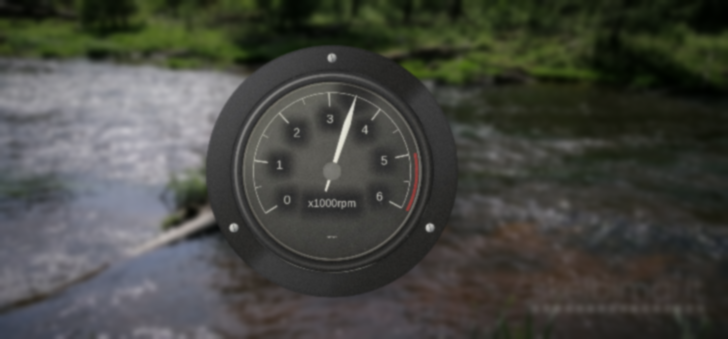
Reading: 3500 rpm
